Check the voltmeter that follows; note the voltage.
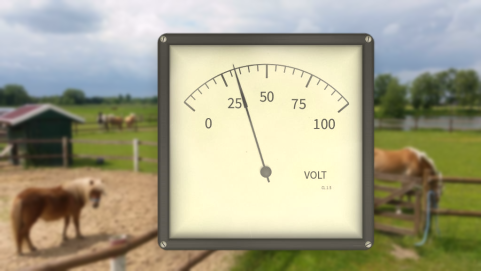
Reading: 32.5 V
